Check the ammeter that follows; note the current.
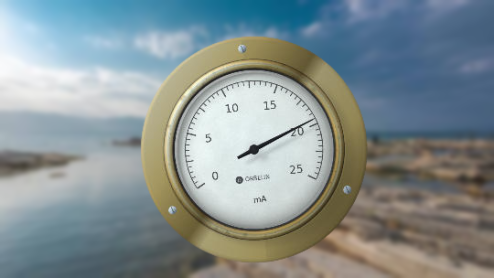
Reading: 19.5 mA
